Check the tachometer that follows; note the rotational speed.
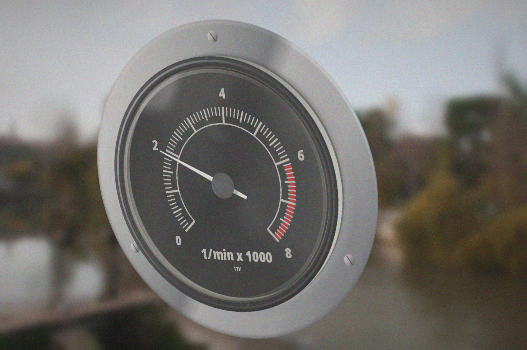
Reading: 2000 rpm
